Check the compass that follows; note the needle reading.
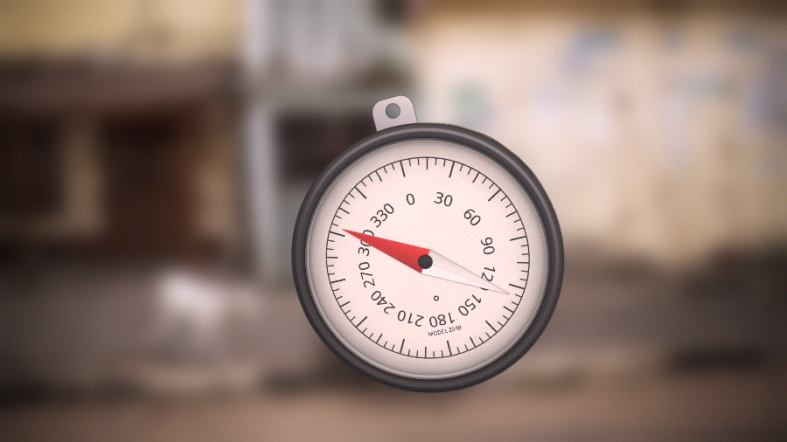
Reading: 305 °
